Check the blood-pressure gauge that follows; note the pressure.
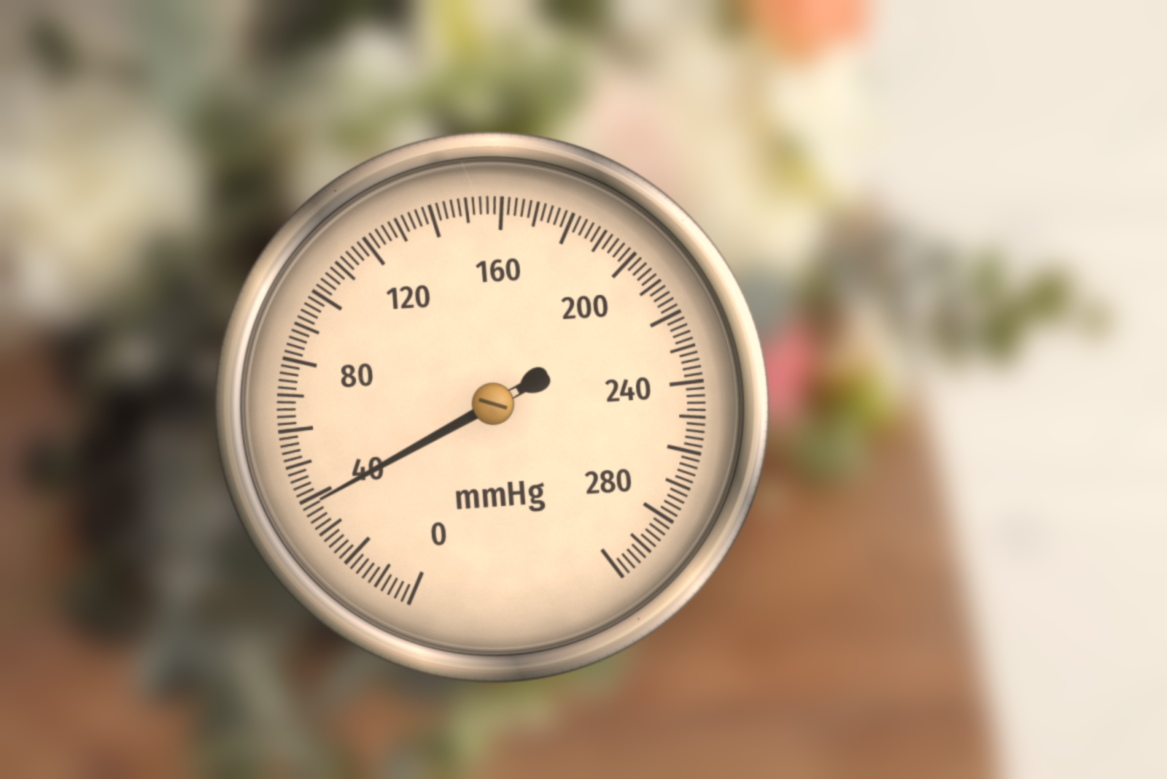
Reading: 38 mmHg
